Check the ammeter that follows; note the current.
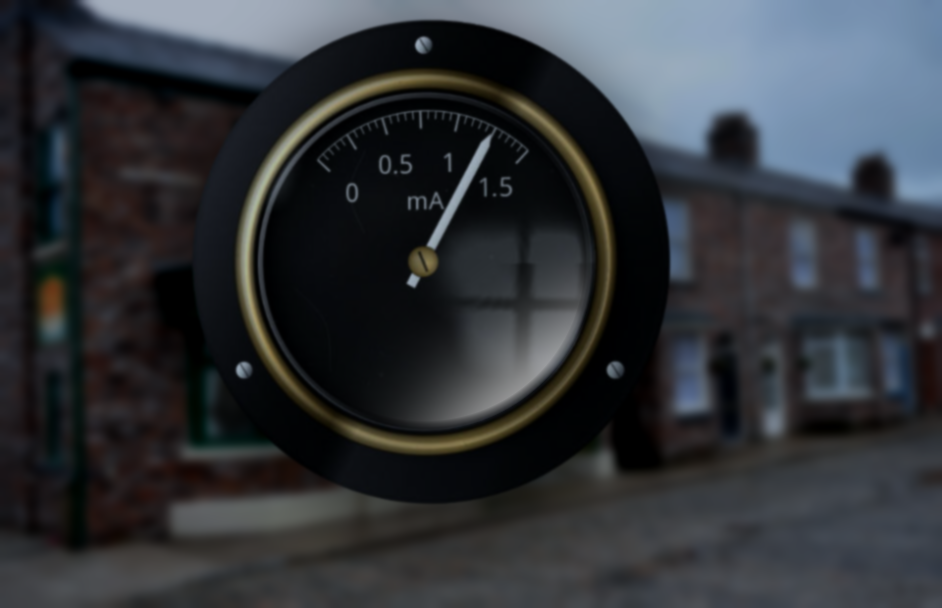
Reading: 1.25 mA
